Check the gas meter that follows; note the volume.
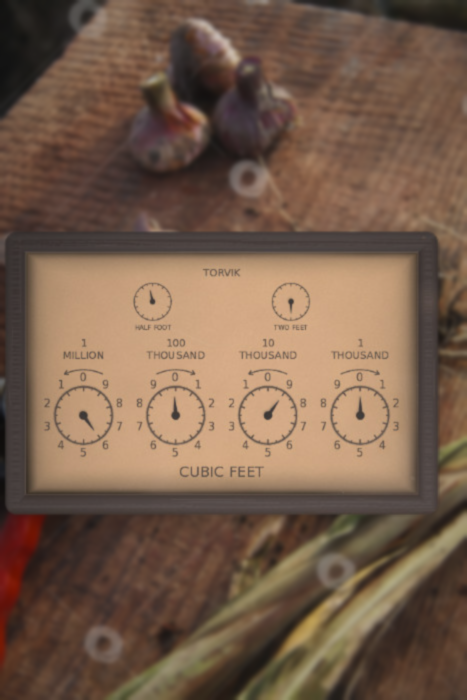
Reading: 599000 ft³
